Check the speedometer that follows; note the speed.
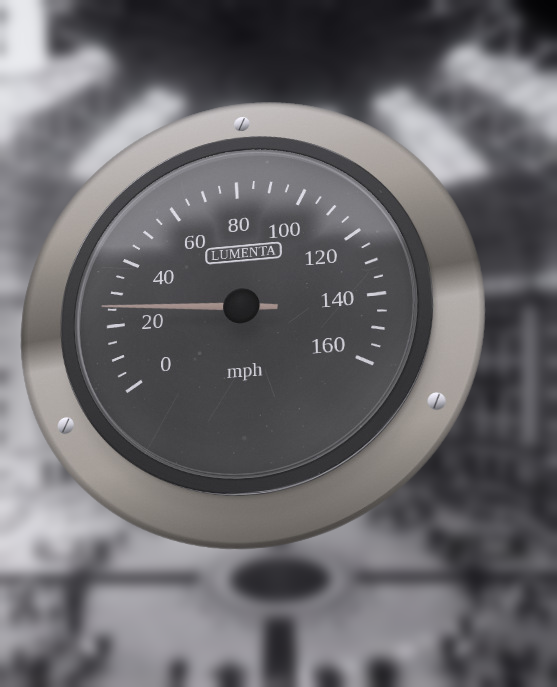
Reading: 25 mph
